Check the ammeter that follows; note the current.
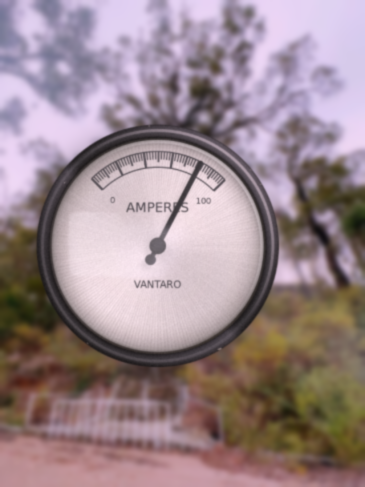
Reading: 80 A
